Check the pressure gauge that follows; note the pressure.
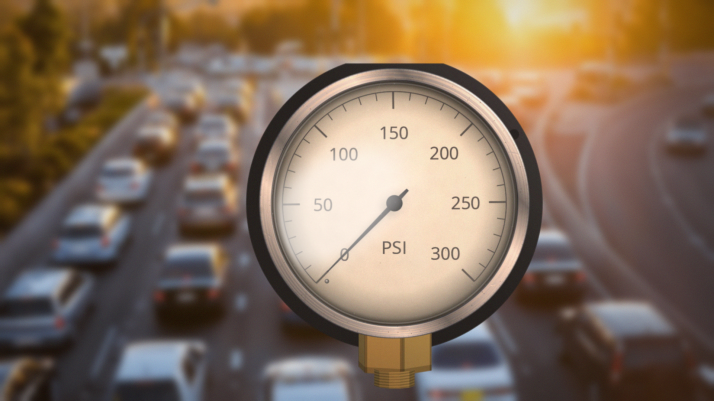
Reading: 0 psi
